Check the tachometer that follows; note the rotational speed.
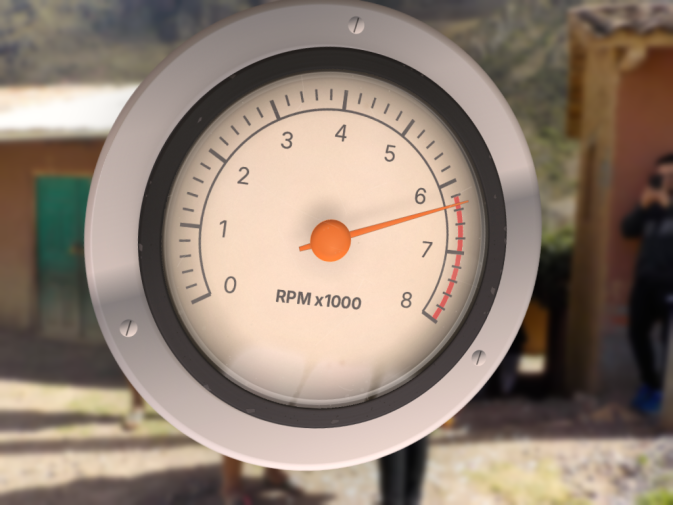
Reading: 6300 rpm
